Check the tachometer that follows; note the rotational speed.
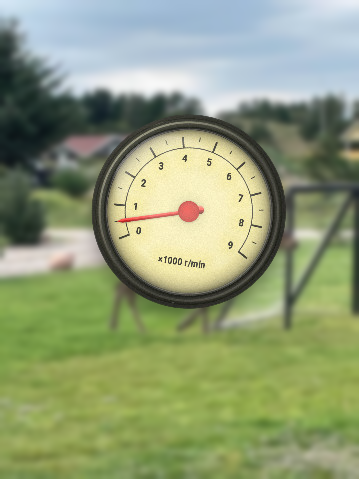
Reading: 500 rpm
